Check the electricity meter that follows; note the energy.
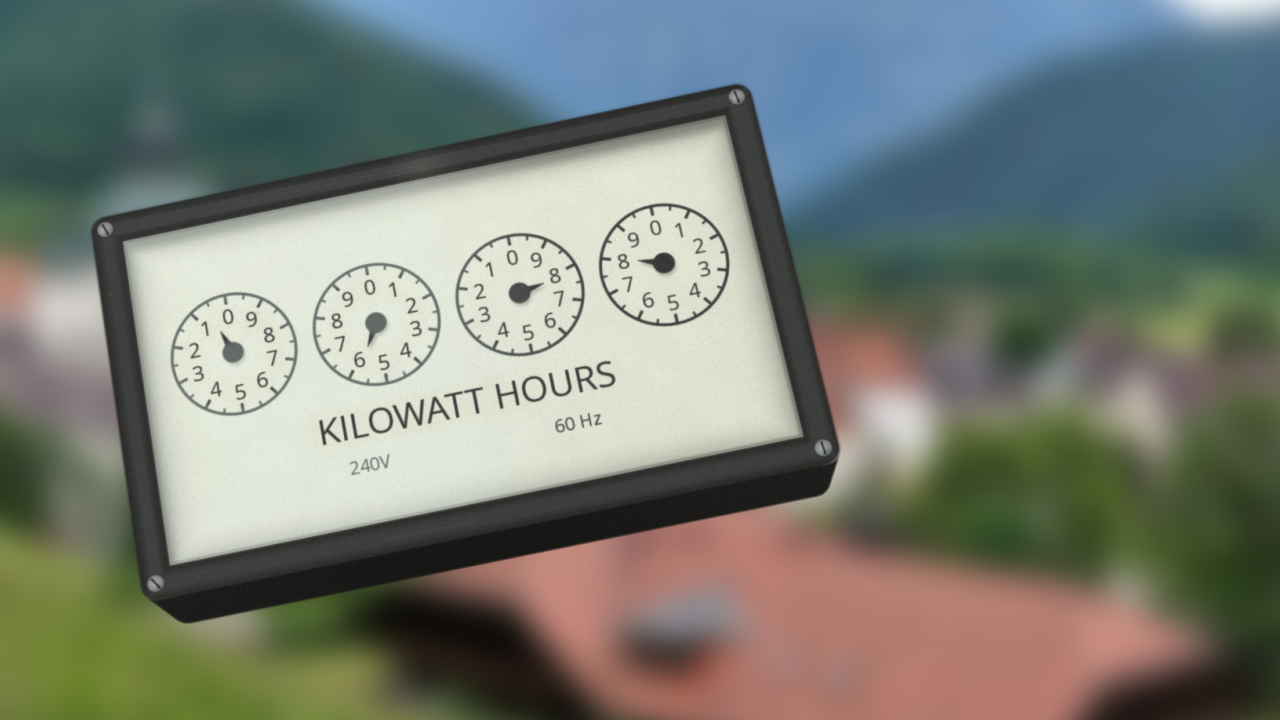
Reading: 578 kWh
